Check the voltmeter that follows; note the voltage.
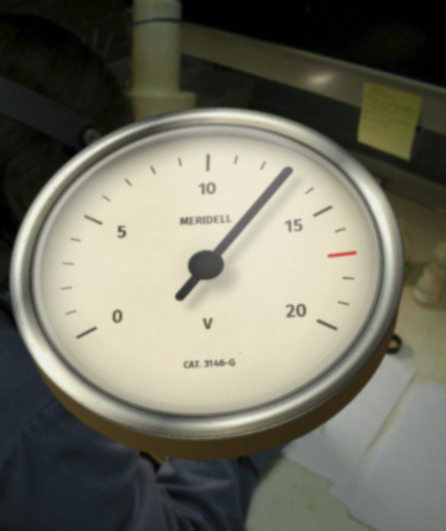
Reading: 13 V
